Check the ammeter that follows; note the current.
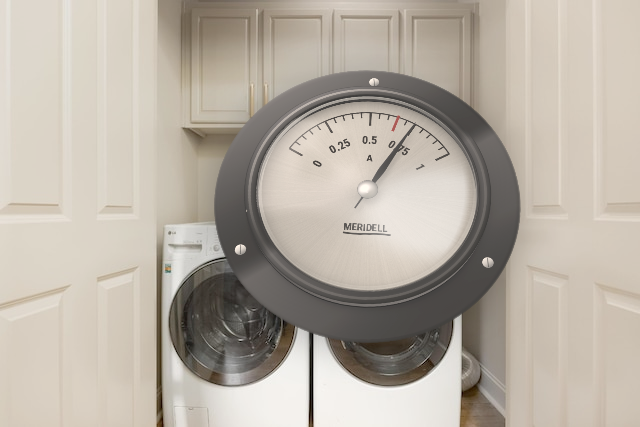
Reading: 0.75 A
